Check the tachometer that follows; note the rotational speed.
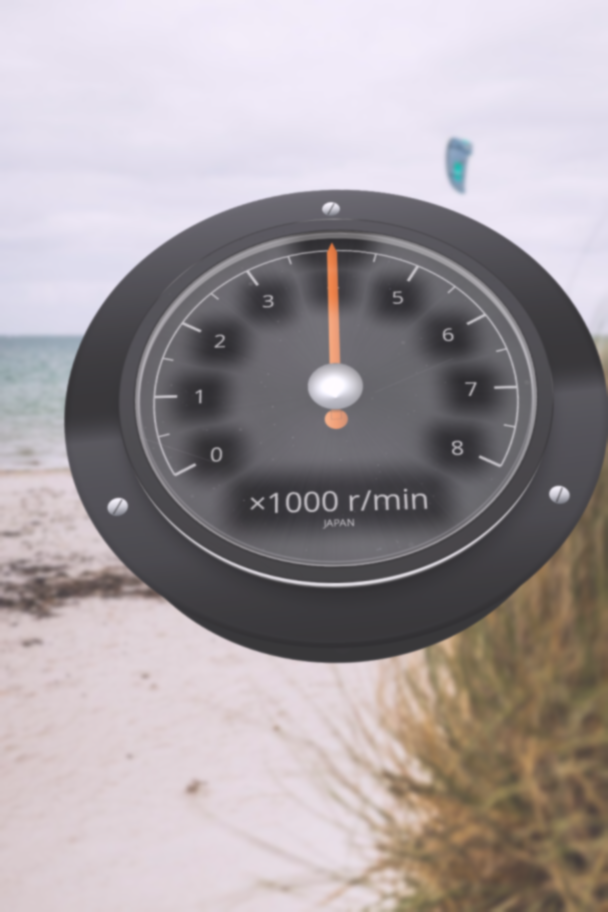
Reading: 4000 rpm
